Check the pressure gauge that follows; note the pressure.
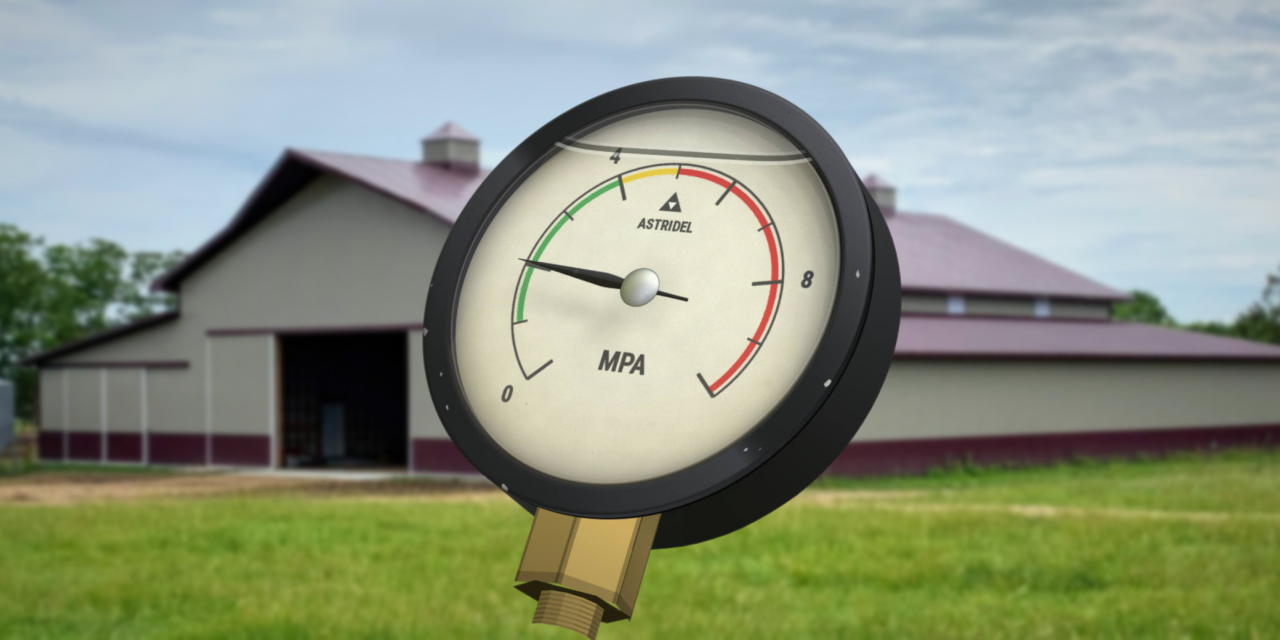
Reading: 2 MPa
